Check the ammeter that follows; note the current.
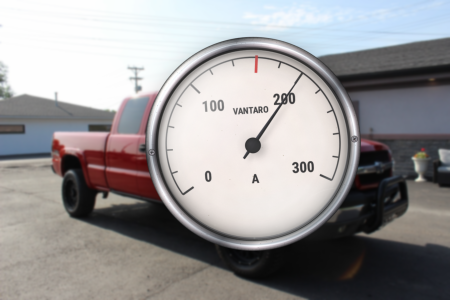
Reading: 200 A
